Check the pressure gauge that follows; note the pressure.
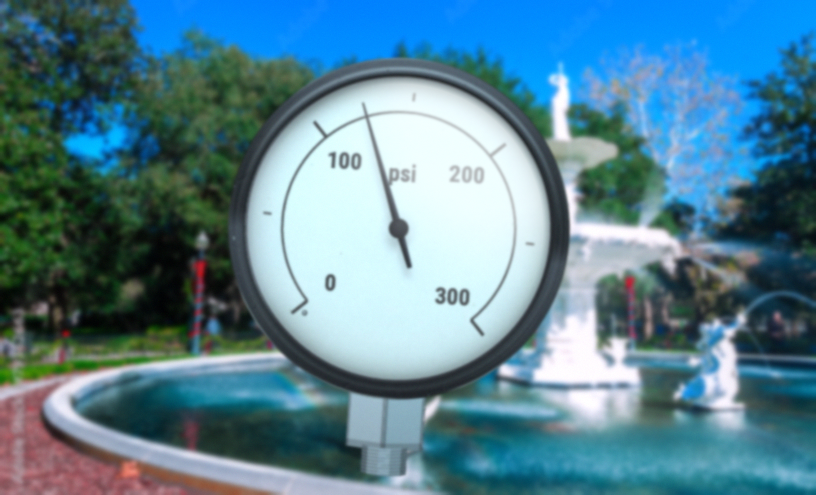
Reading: 125 psi
